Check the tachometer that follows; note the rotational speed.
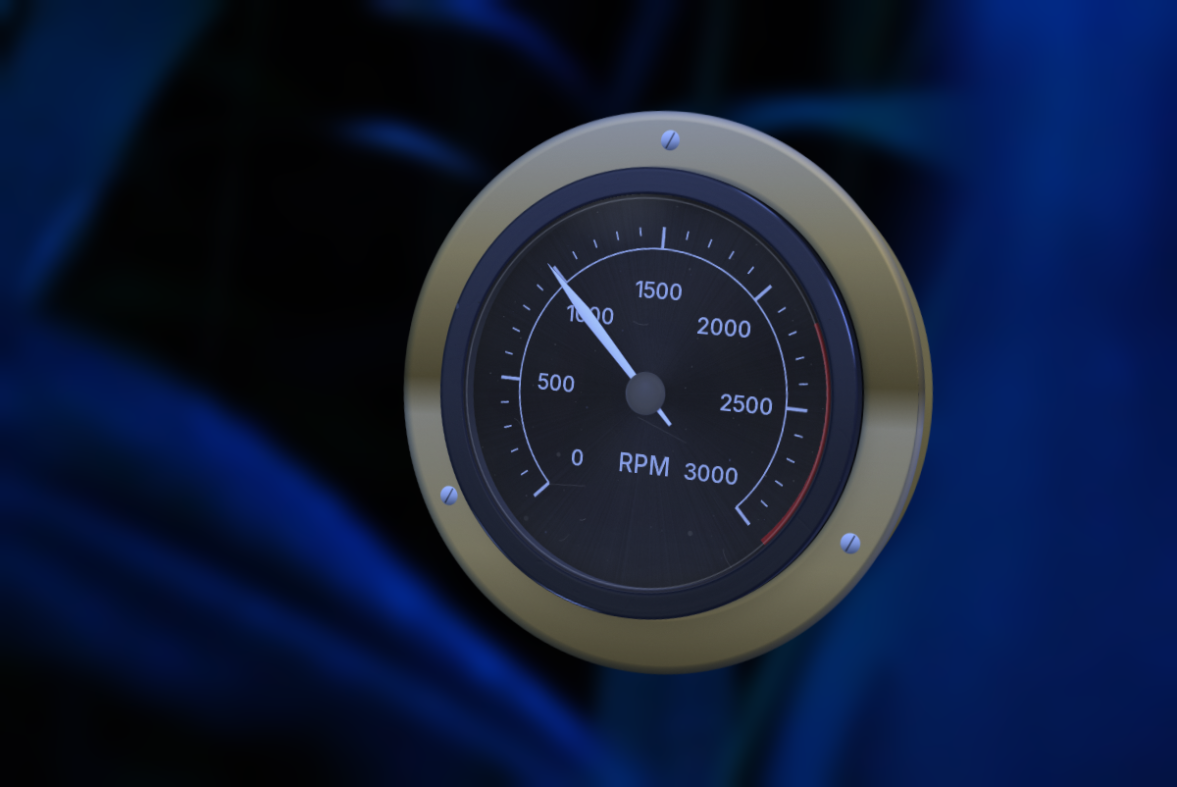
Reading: 1000 rpm
